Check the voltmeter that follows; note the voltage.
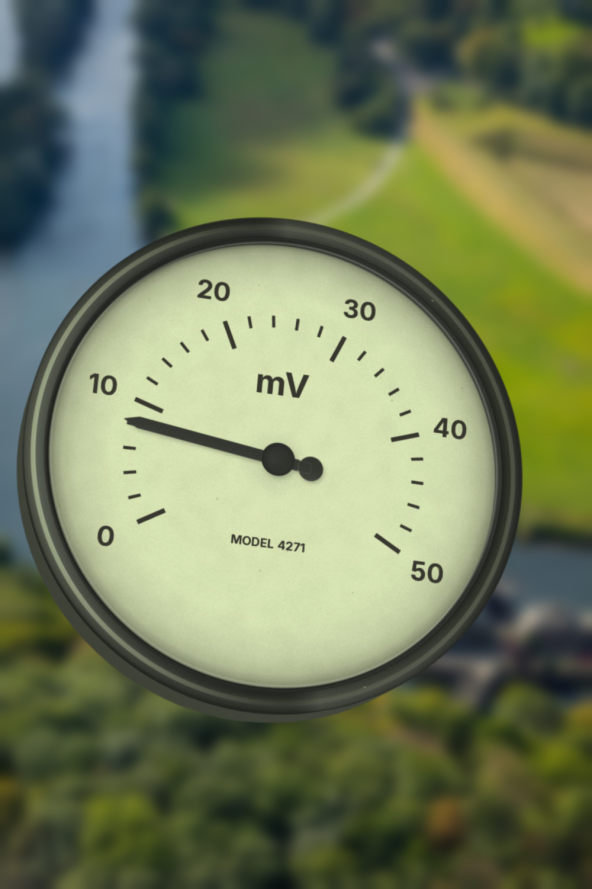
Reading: 8 mV
